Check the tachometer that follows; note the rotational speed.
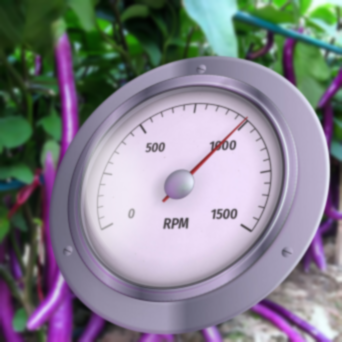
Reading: 1000 rpm
